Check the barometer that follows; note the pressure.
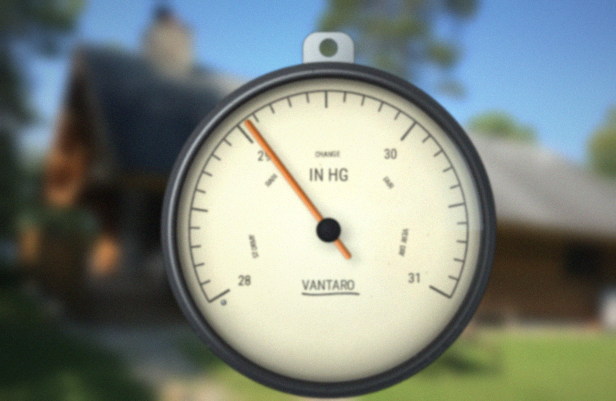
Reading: 29.05 inHg
